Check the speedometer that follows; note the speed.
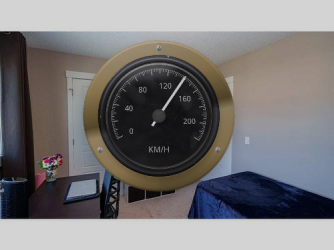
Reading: 140 km/h
